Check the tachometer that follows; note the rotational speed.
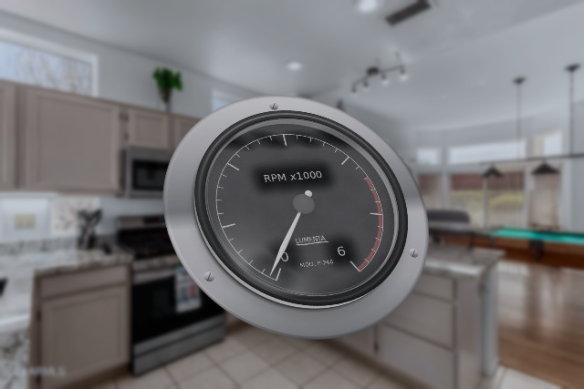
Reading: 100 rpm
